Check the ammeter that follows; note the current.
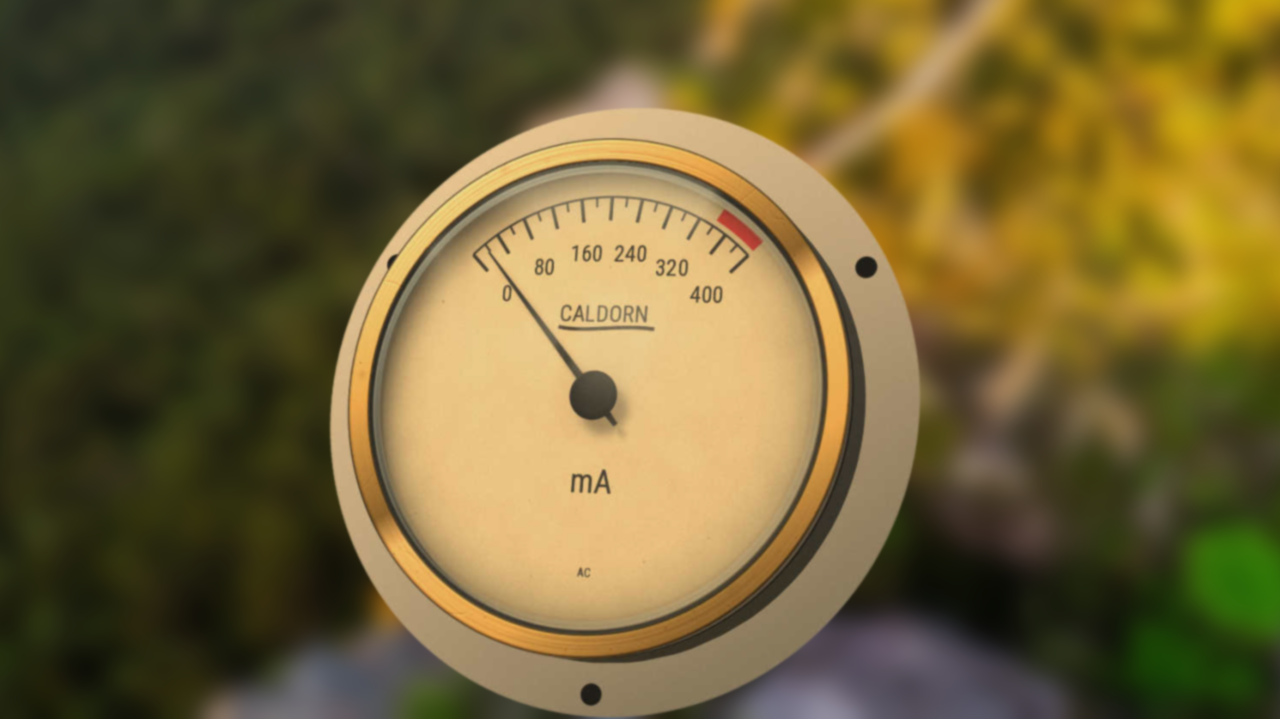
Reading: 20 mA
